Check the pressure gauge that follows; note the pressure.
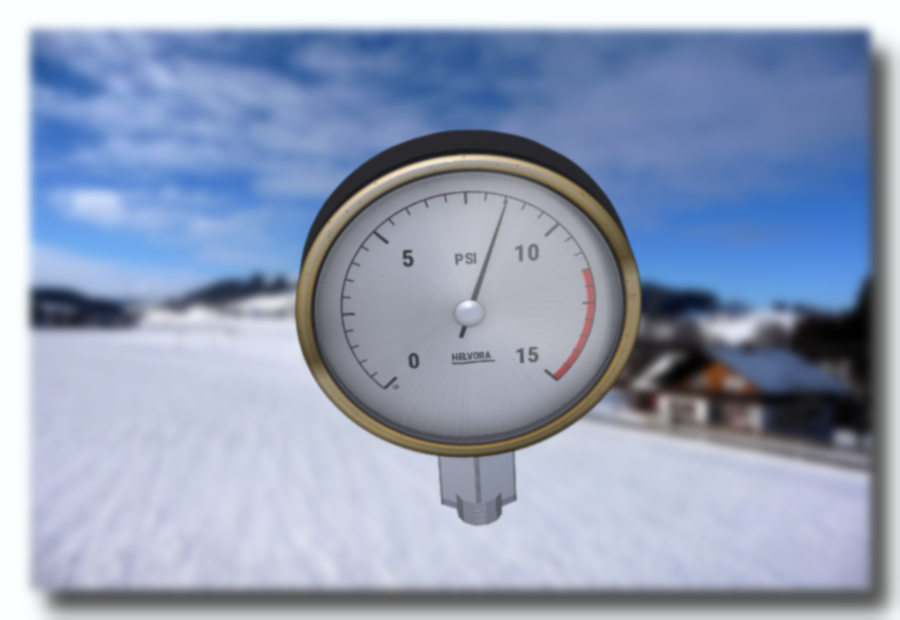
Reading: 8.5 psi
